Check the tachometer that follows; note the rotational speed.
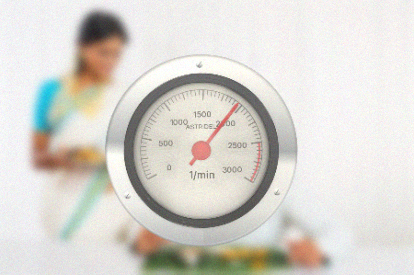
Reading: 1950 rpm
